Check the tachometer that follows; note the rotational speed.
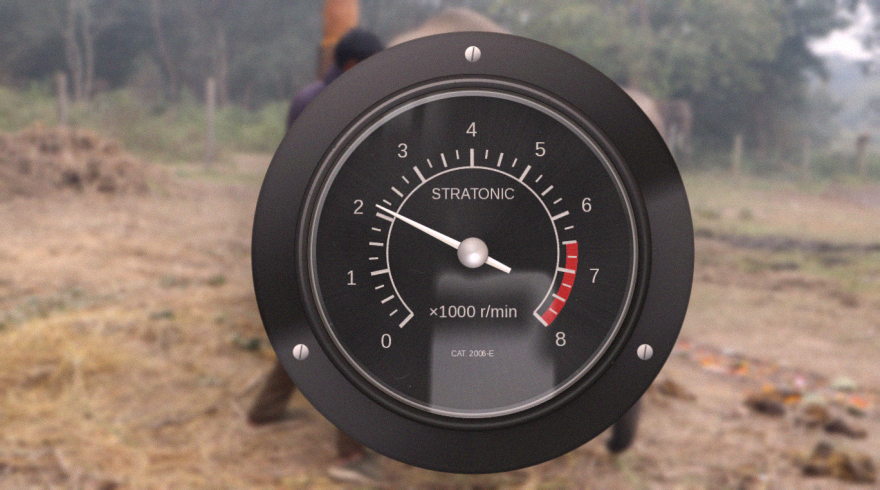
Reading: 2125 rpm
